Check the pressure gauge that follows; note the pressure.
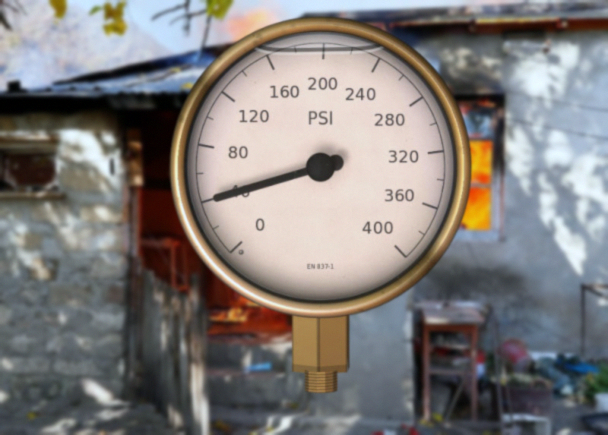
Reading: 40 psi
